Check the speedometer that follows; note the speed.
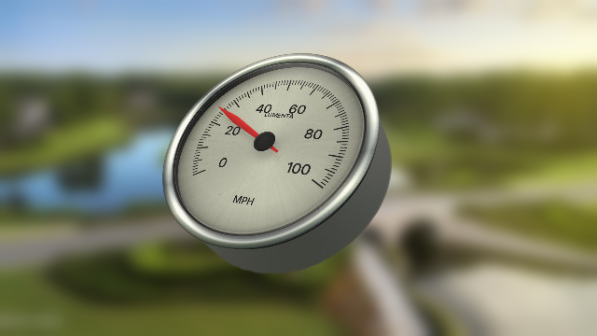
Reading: 25 mph
